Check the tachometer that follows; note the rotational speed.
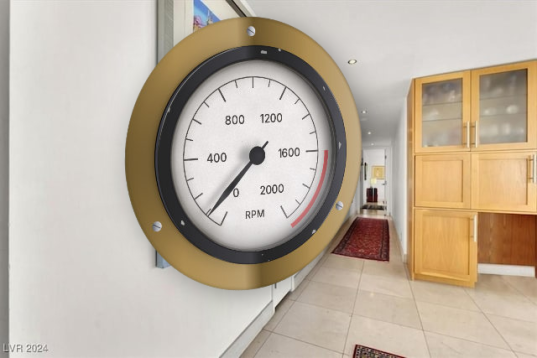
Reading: 100 rpm
